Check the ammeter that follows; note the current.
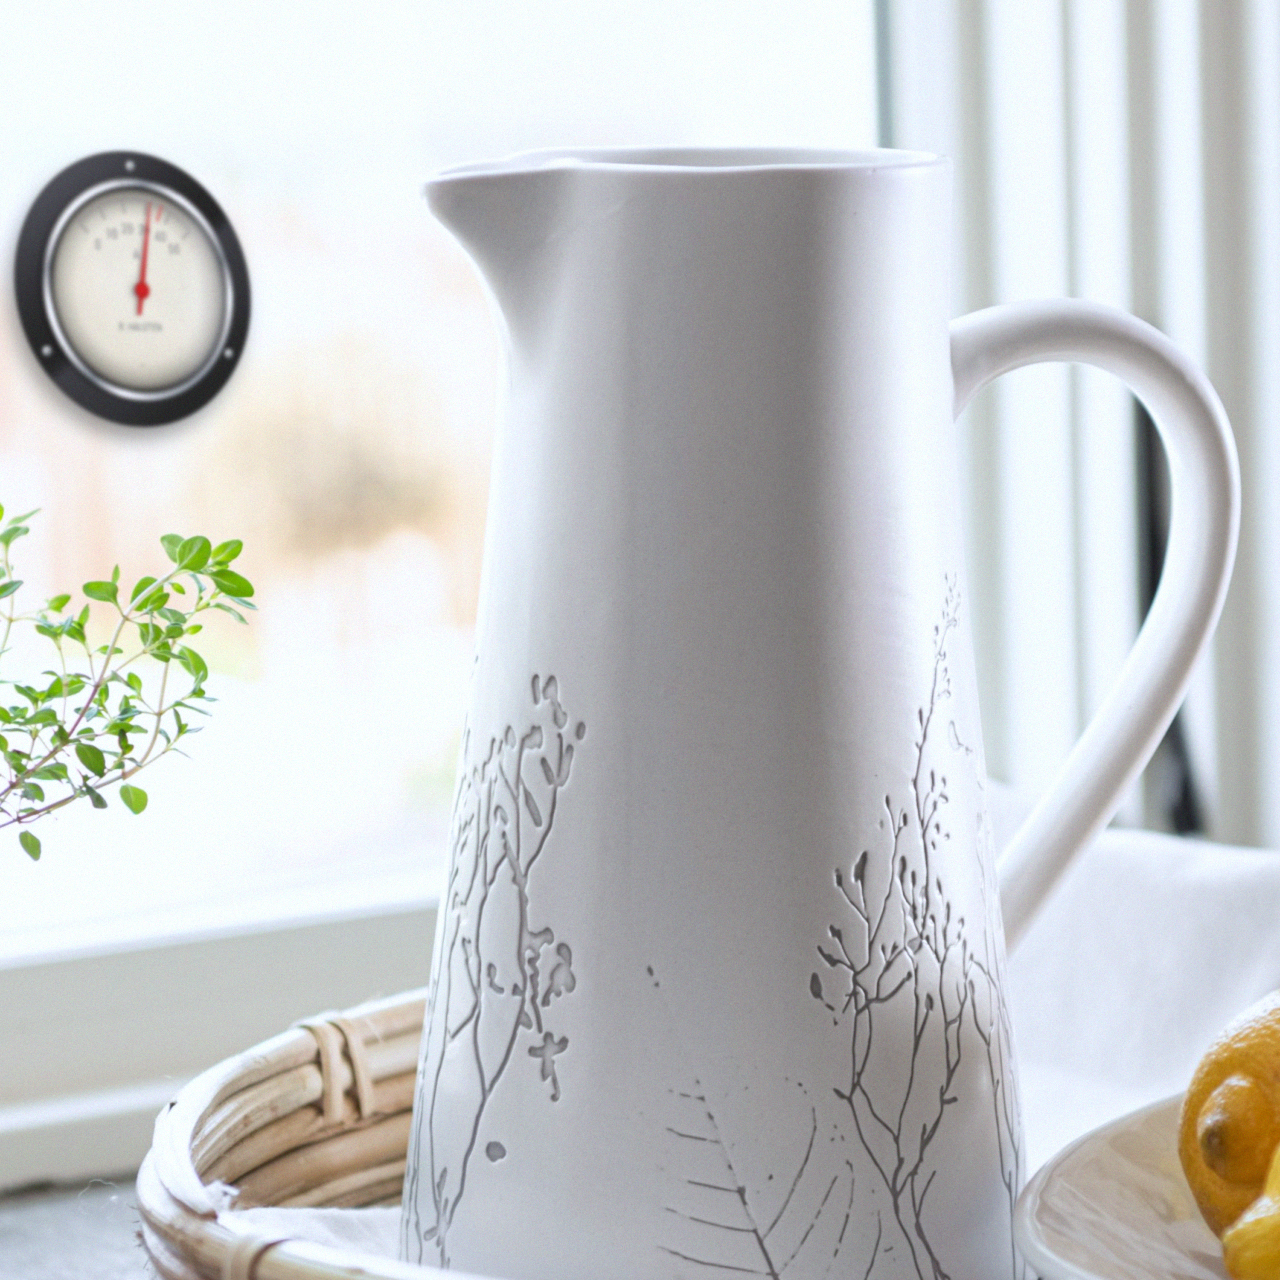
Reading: 30 A
